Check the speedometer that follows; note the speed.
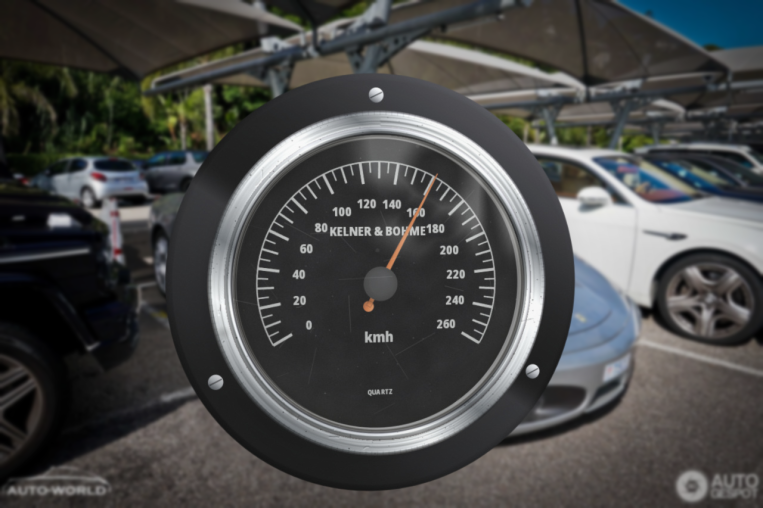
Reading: 160 km/h
